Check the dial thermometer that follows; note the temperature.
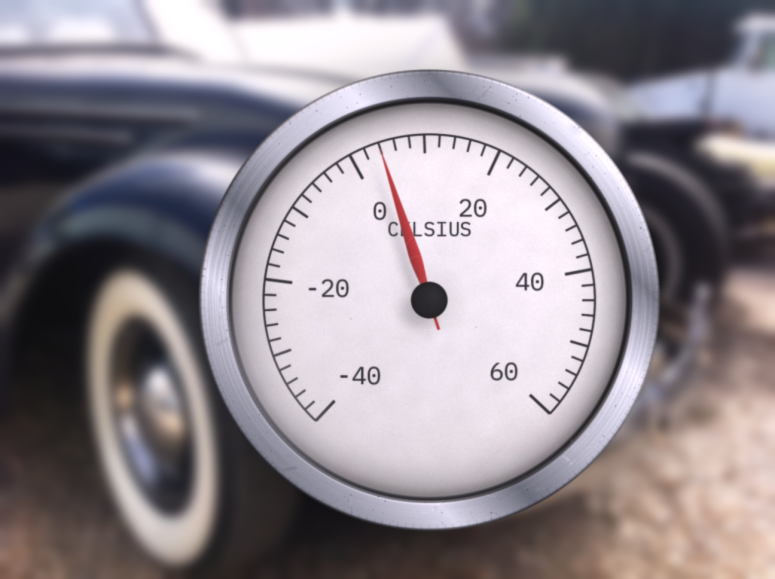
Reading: 4 °C
